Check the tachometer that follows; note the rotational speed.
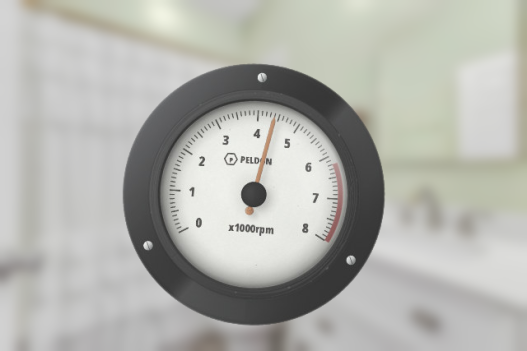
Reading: 4400 rpm
